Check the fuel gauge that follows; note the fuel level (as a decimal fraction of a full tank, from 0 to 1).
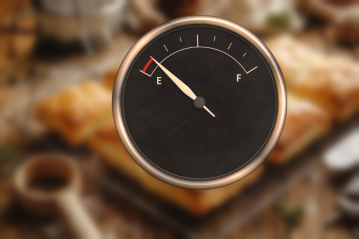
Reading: 0.125
